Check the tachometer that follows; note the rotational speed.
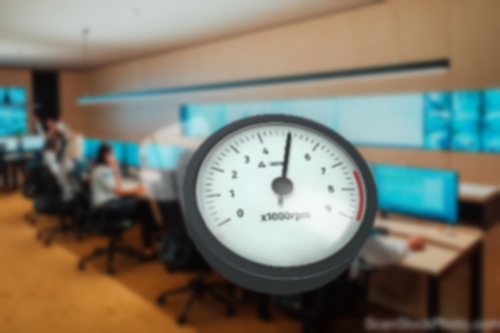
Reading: 5000 rpm
